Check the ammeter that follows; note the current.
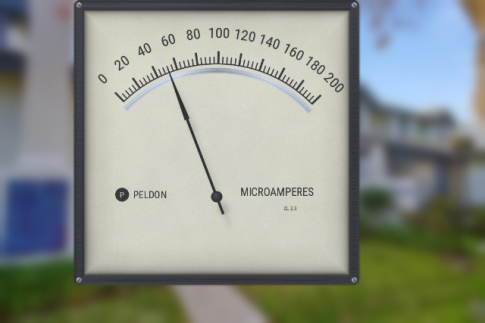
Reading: 52 µA
